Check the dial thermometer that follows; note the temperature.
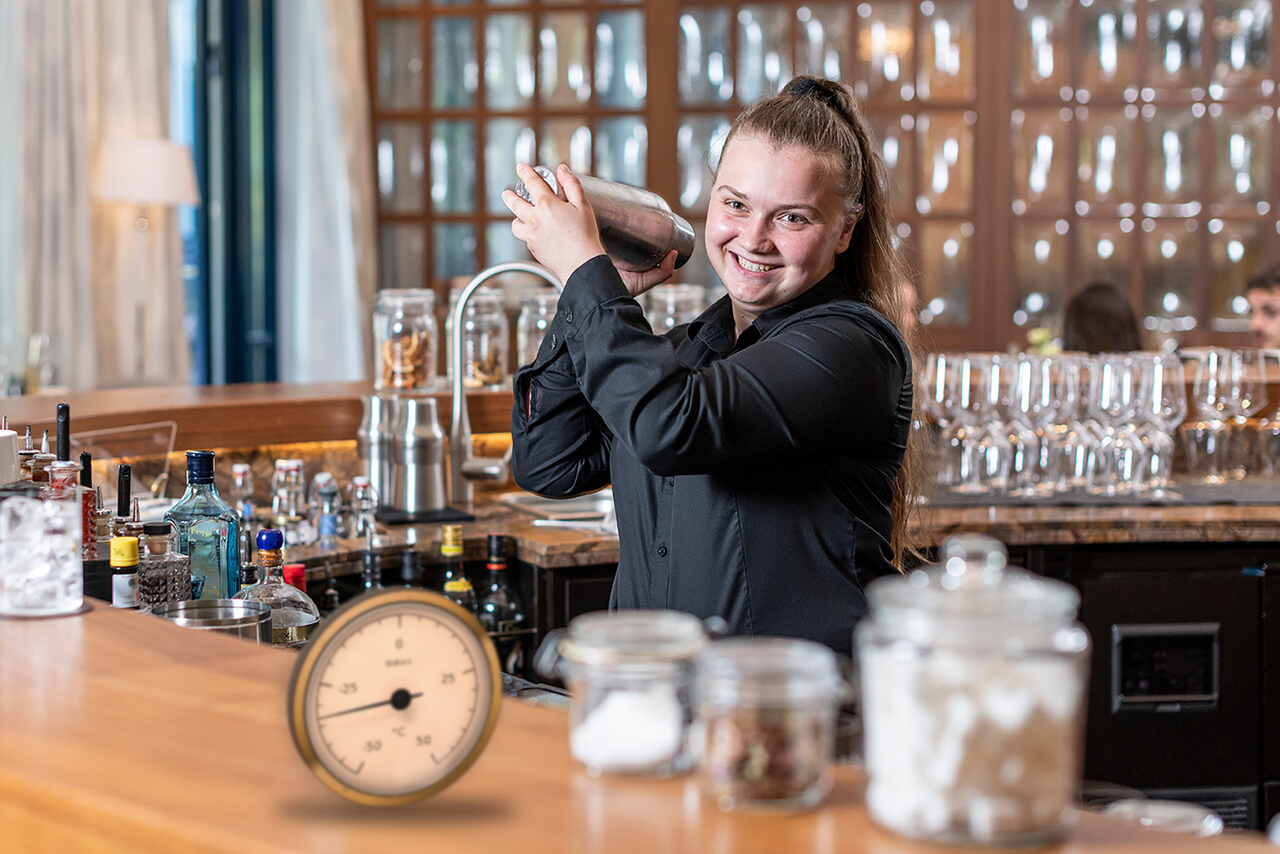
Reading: -32.5 °C
